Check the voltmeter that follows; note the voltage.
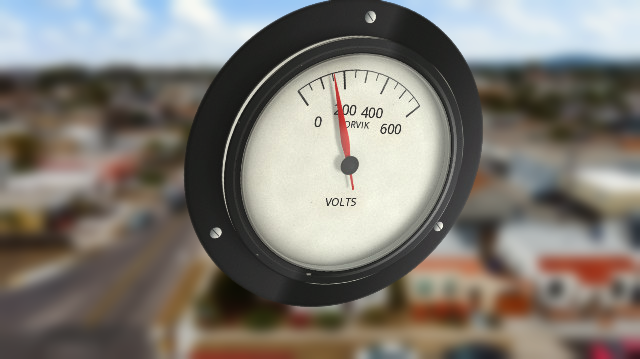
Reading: 150 V
